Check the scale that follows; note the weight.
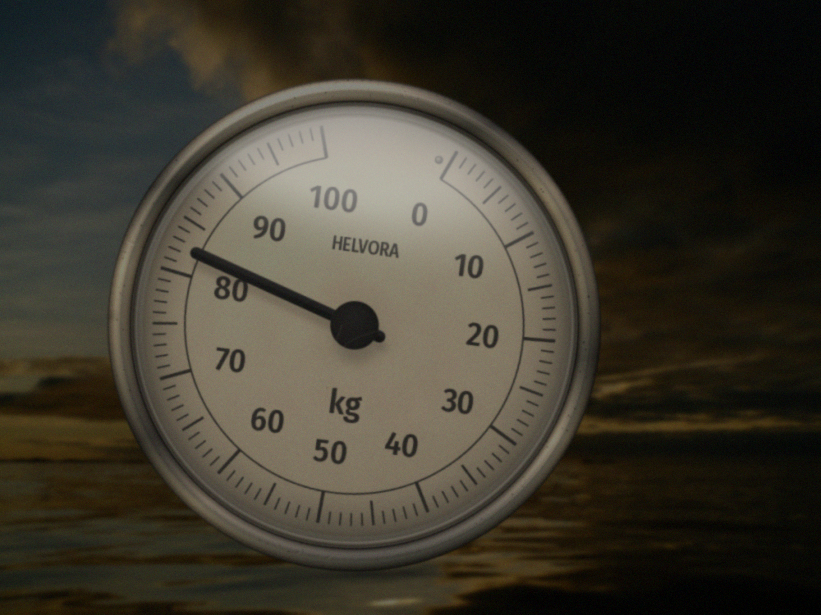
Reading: 82.5 kg
